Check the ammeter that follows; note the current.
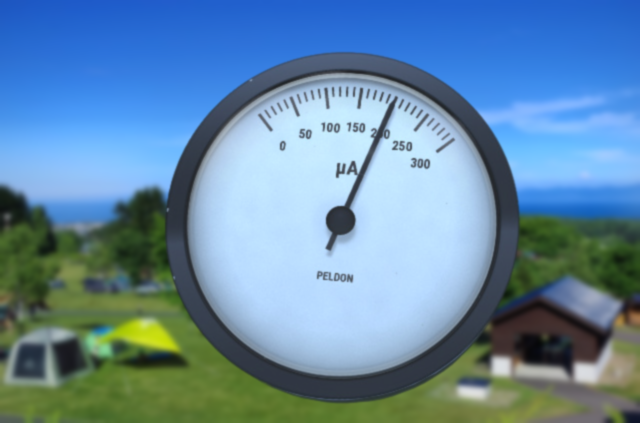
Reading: 200 µA
